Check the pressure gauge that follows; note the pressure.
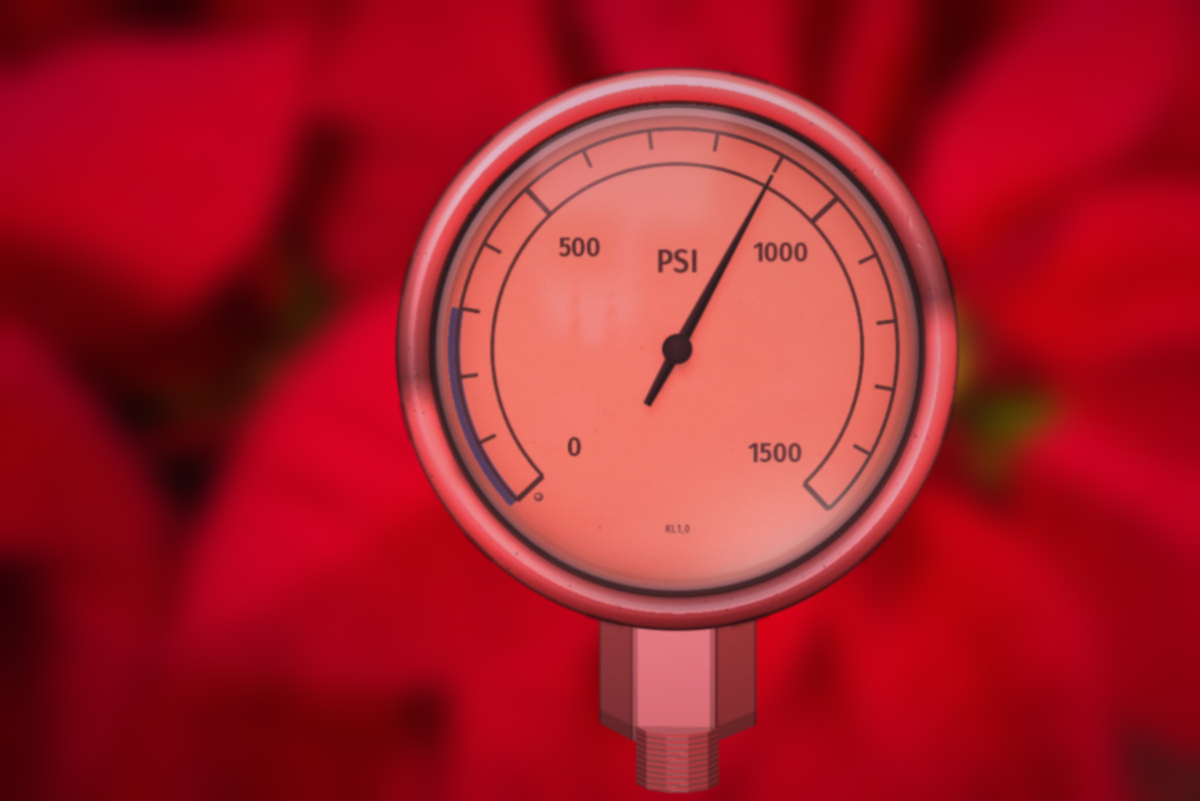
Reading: 900 psi
